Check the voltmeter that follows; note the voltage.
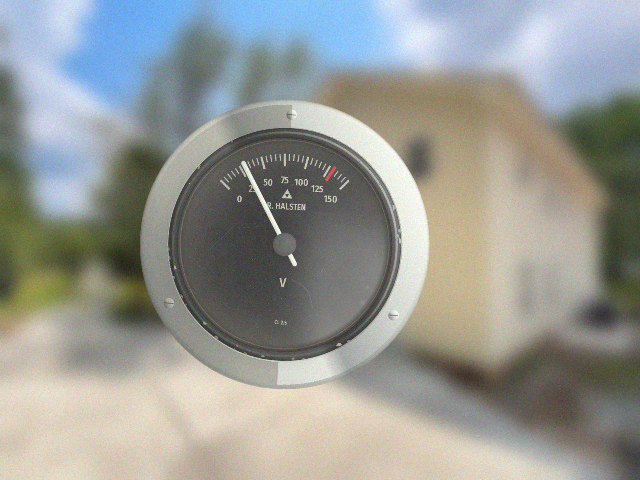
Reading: 30 V
